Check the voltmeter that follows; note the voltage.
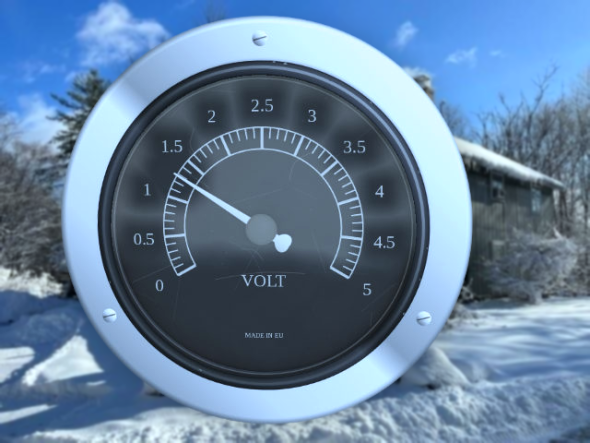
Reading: 1.3 V
